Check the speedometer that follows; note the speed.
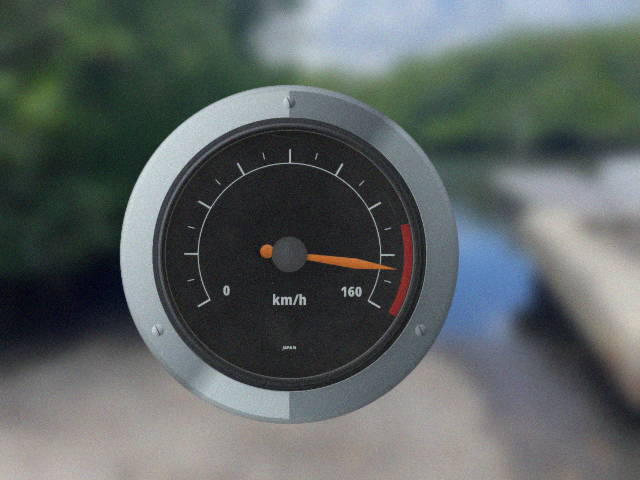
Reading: 145 km/h
